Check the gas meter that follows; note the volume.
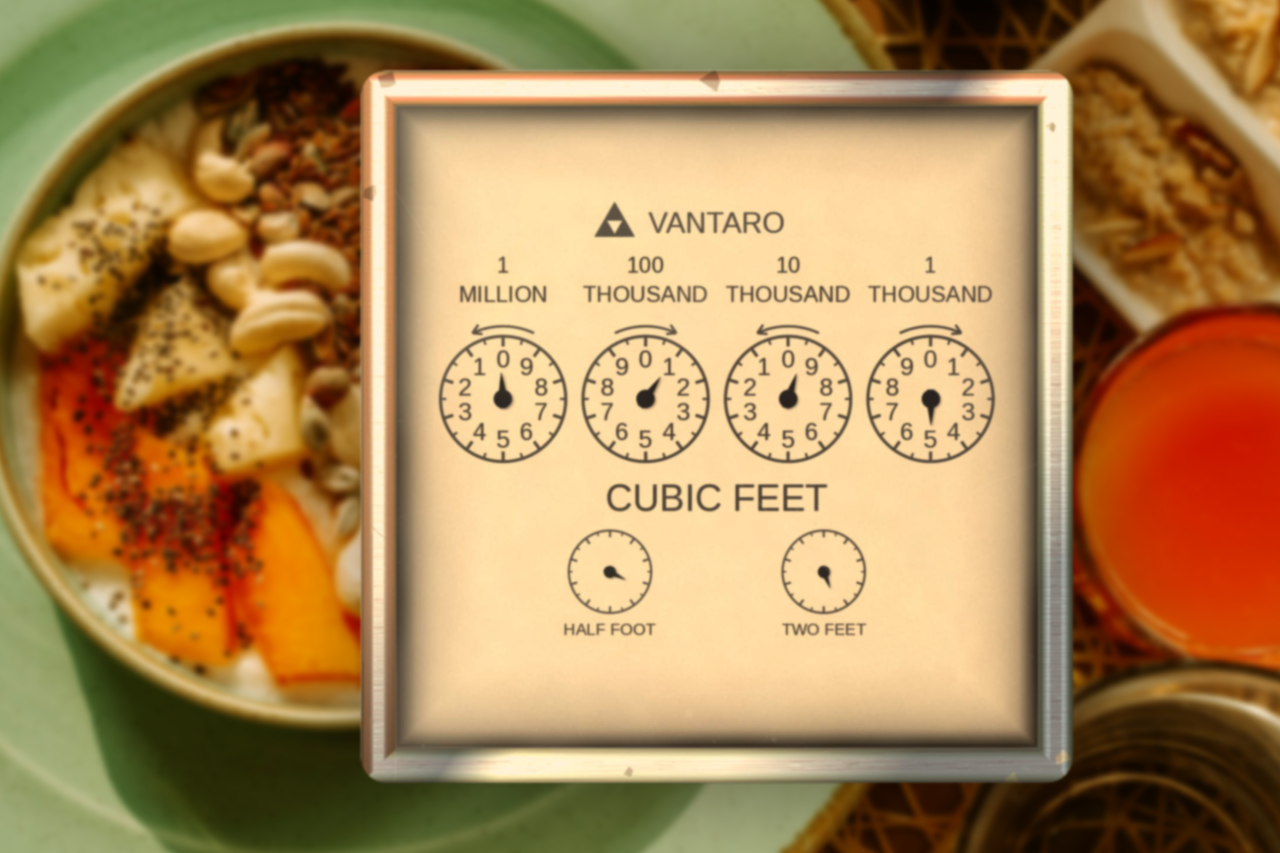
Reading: 9500 ft³
